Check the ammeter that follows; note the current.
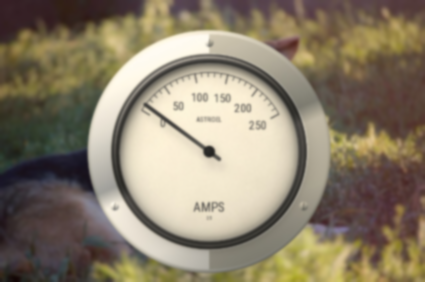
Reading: 10 A
